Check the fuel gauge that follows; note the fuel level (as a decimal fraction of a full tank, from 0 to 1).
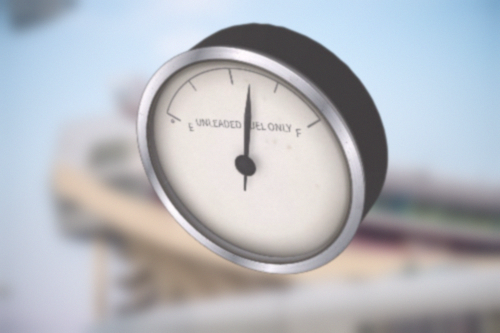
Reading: 0.625
